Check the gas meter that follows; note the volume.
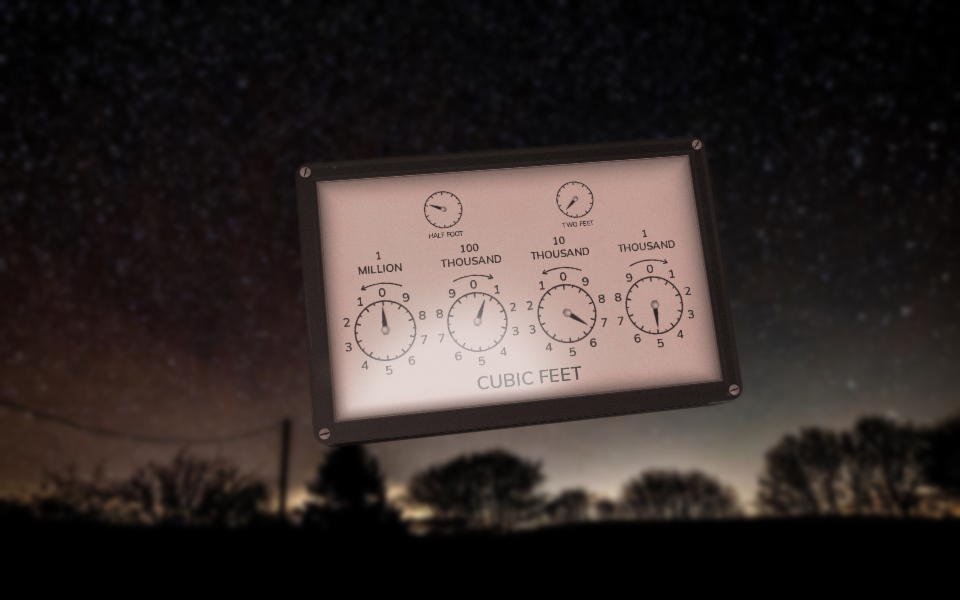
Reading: 6500 ft³
